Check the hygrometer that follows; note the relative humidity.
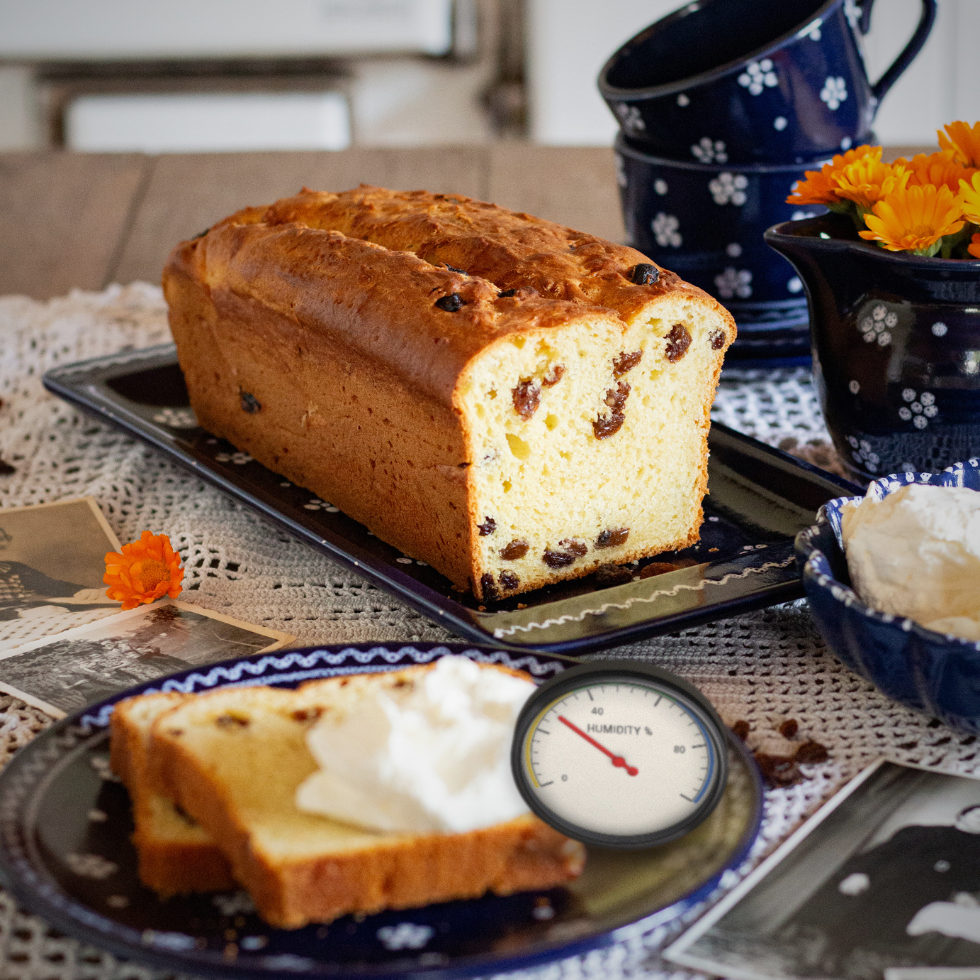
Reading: 28 %
